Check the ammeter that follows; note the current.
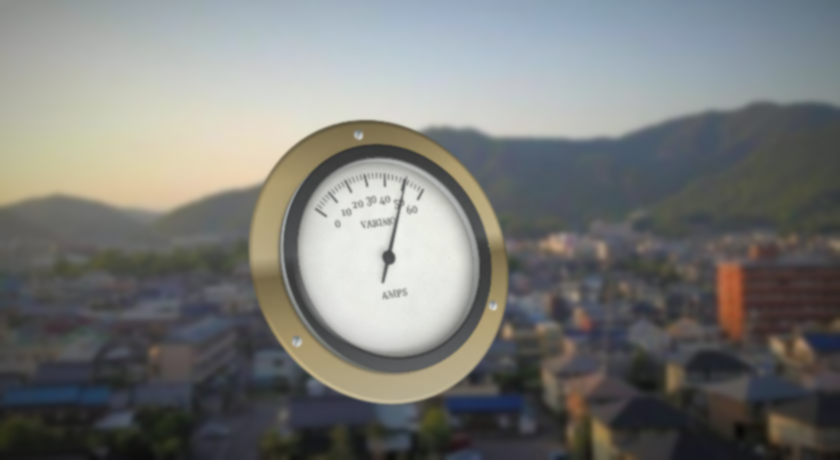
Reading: 50 A
